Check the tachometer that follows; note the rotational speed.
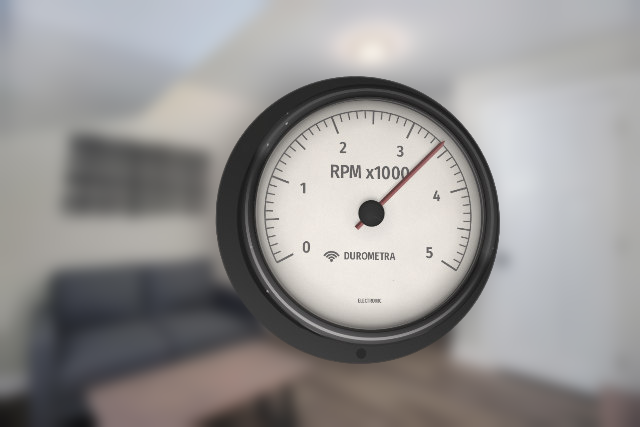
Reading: 3400 rpm
